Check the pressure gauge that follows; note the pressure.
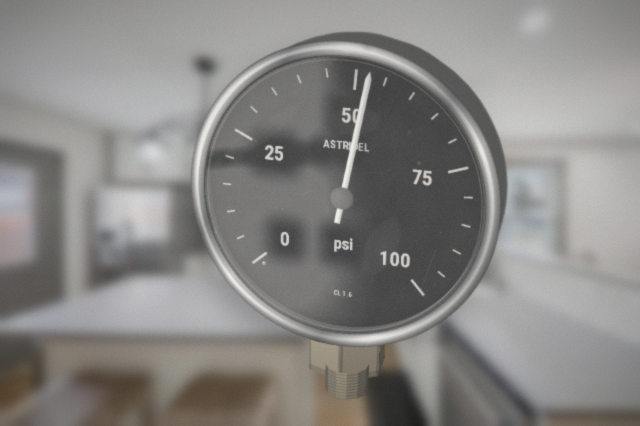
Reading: 52.5 psi
